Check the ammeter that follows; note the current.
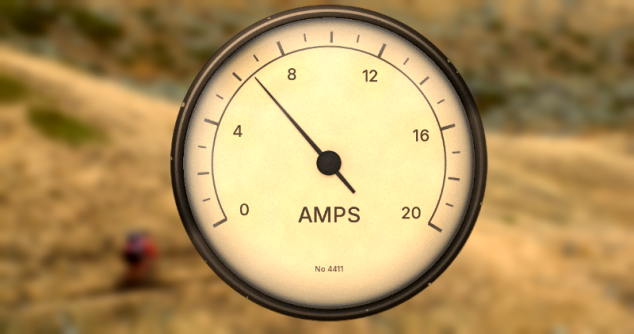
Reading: 6.5 A
